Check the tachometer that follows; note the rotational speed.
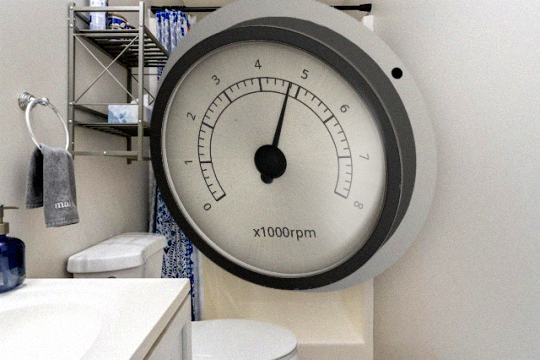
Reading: 4800 rpm
